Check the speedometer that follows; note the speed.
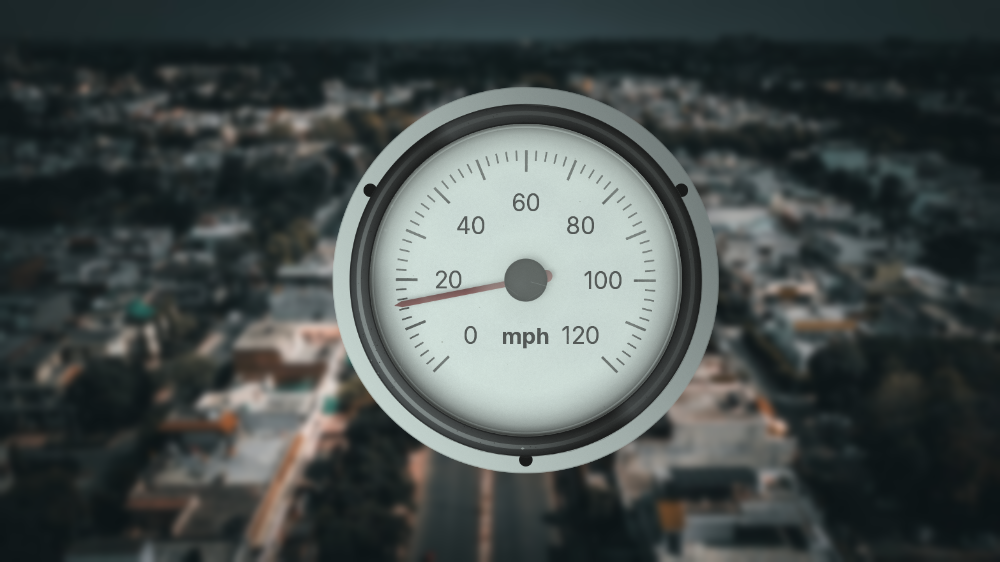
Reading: 15 mph
